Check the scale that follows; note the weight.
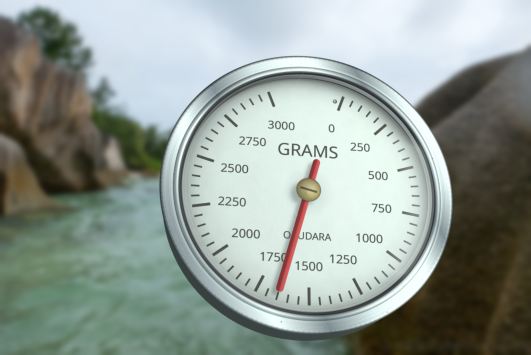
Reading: 1650 g
